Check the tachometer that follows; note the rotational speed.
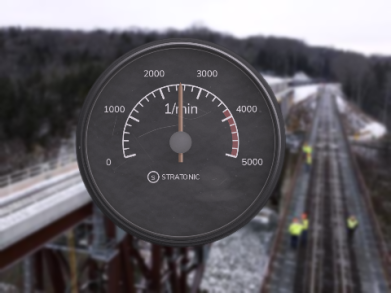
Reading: 2500 rpm
